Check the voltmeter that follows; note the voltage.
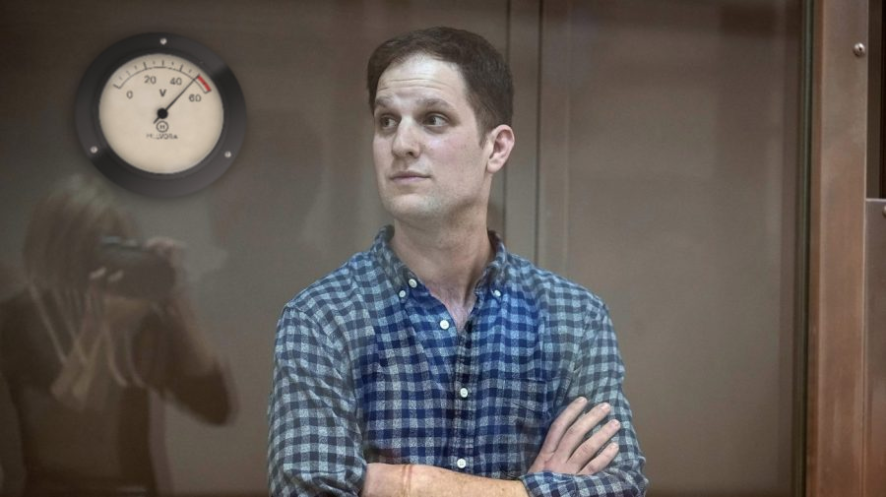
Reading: 50 V
